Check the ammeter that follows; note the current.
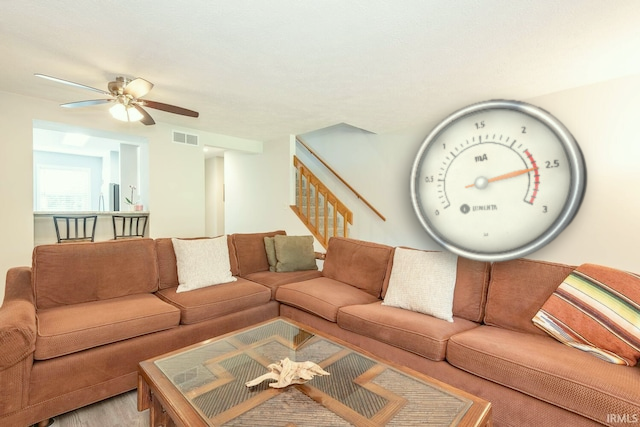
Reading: 2.5 mA
